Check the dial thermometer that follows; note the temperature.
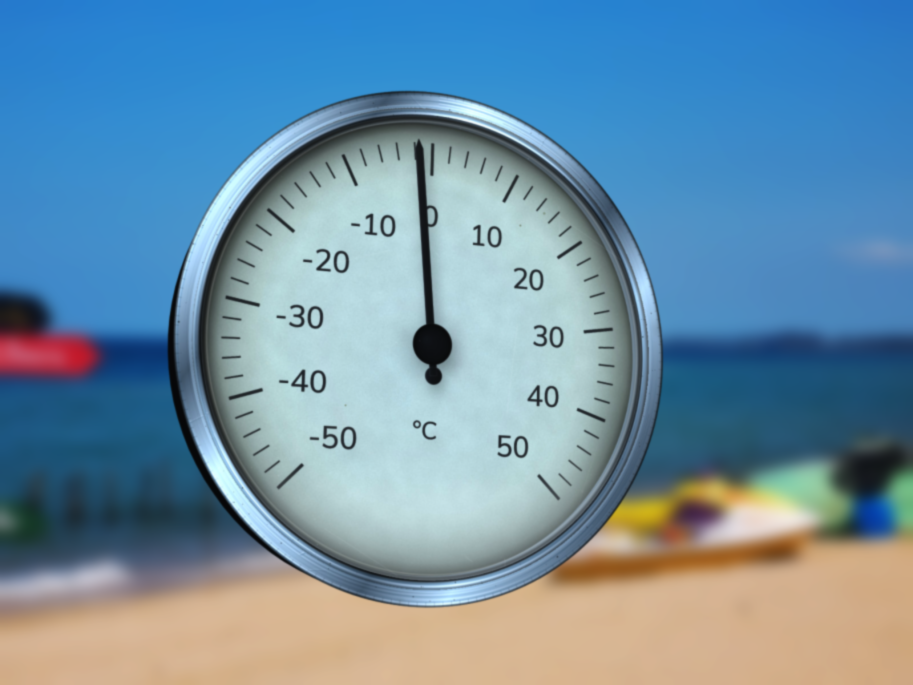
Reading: -2 °C
